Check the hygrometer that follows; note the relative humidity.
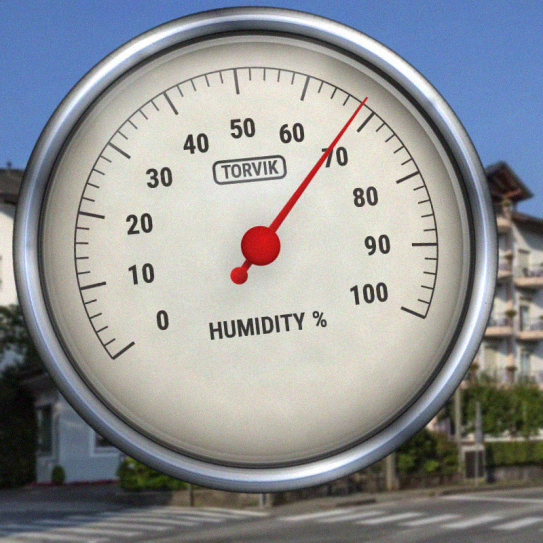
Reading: 68 %
